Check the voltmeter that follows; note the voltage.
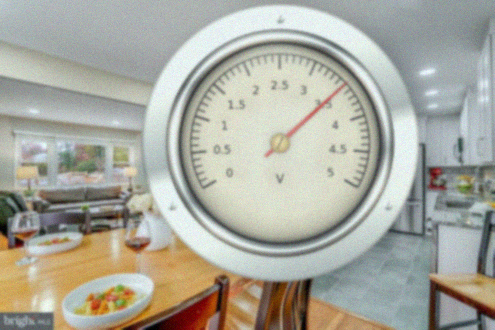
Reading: 3.5 V
